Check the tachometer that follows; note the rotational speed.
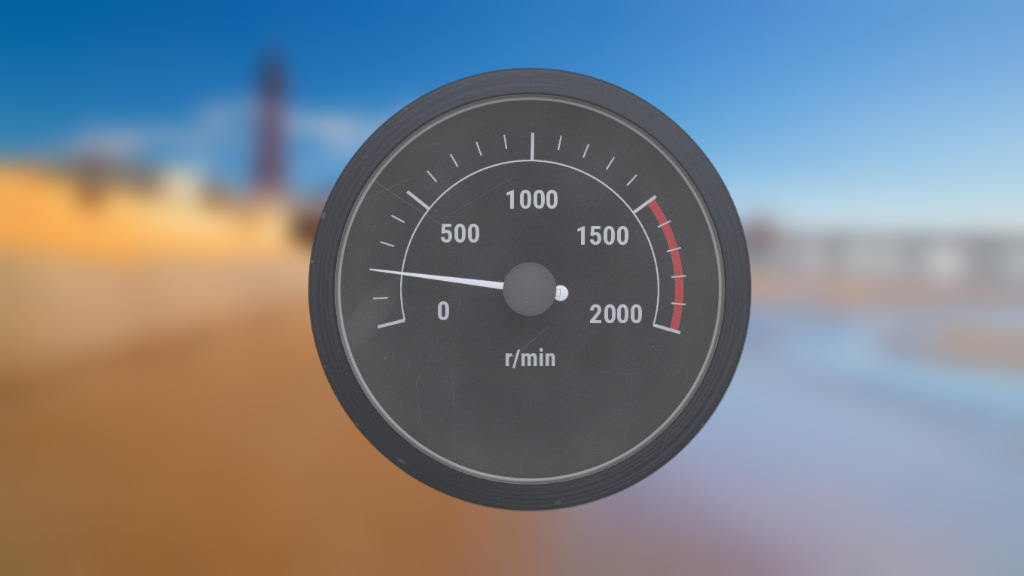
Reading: 200 rpm
